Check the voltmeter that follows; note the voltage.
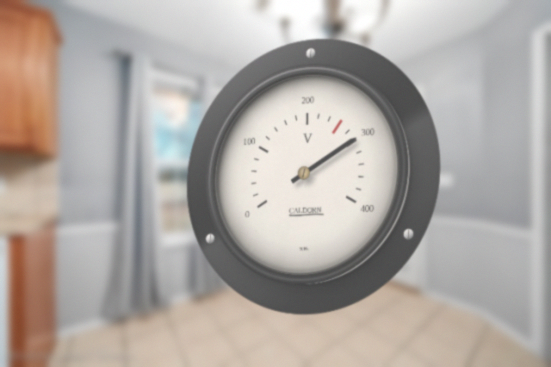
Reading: 300 V
